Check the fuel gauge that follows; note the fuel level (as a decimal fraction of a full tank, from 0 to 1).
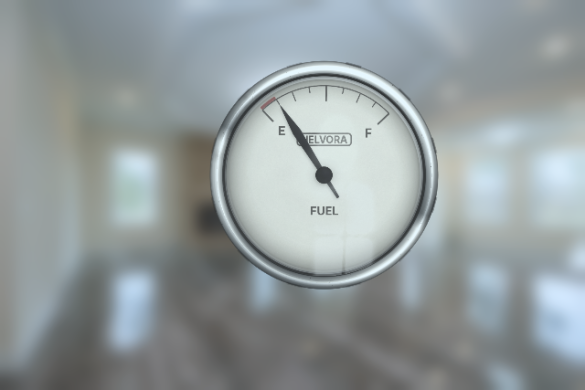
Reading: 0.125
